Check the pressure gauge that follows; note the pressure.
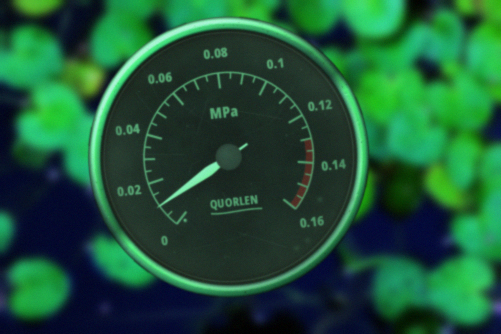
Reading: 0.01 MPa
